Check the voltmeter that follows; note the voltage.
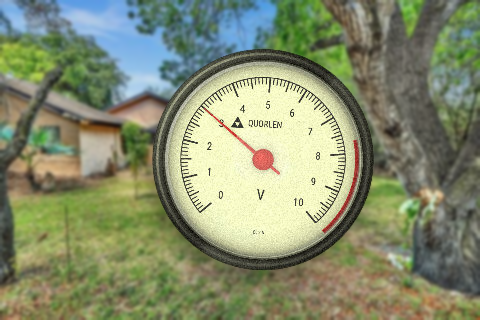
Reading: 3 V
